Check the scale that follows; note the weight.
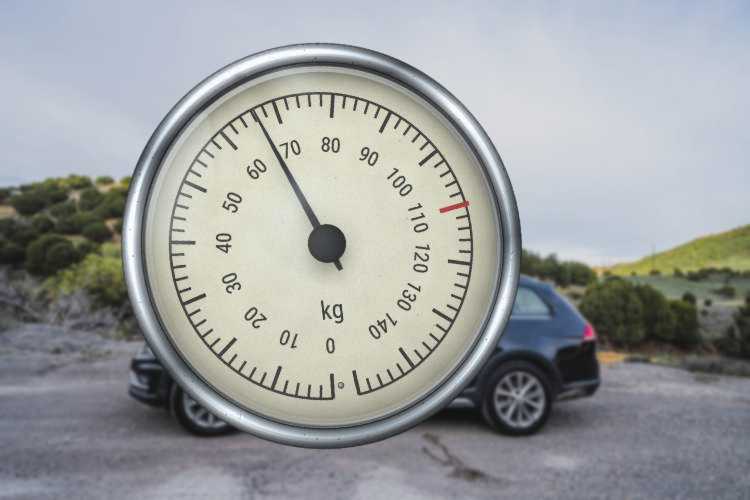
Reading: 66 kg
